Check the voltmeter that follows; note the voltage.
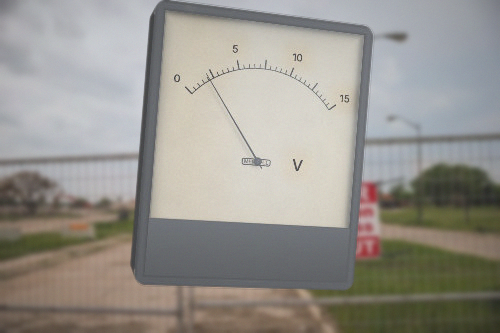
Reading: 2 V
